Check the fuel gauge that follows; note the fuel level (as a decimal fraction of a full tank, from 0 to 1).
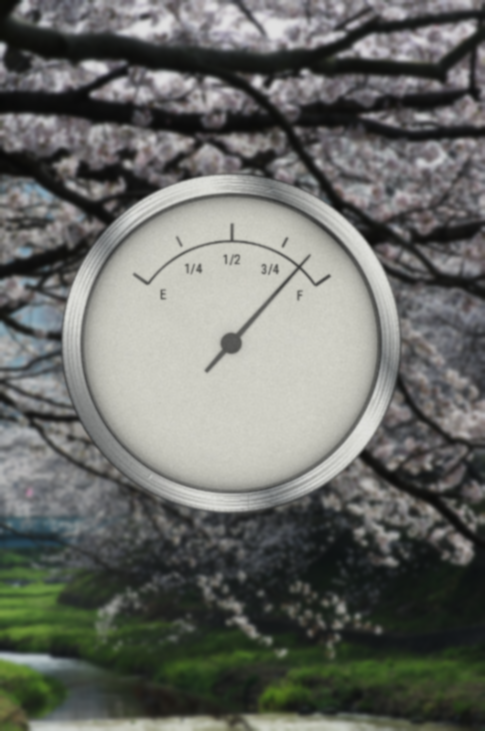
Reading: 0.875
